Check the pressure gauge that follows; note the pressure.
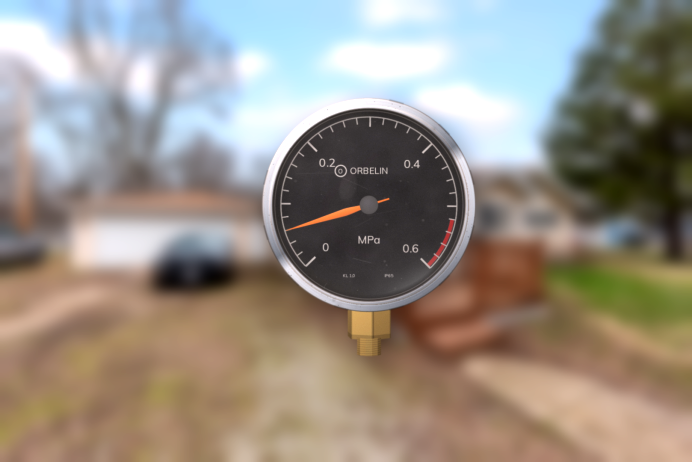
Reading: 0.06 MPa
